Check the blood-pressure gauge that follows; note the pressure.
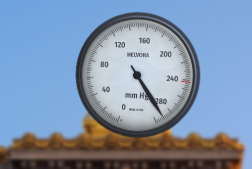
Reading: 290 mmHg
